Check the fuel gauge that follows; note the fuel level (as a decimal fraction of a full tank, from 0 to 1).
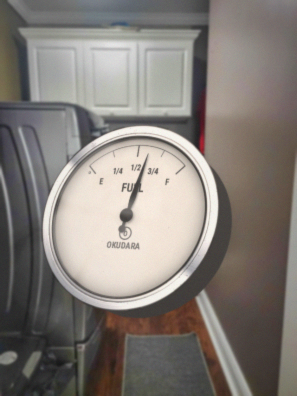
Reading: 0.625
